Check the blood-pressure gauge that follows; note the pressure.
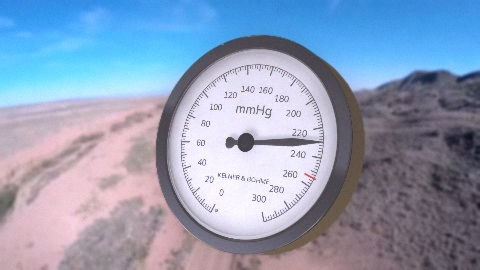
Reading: 230 mmHg
